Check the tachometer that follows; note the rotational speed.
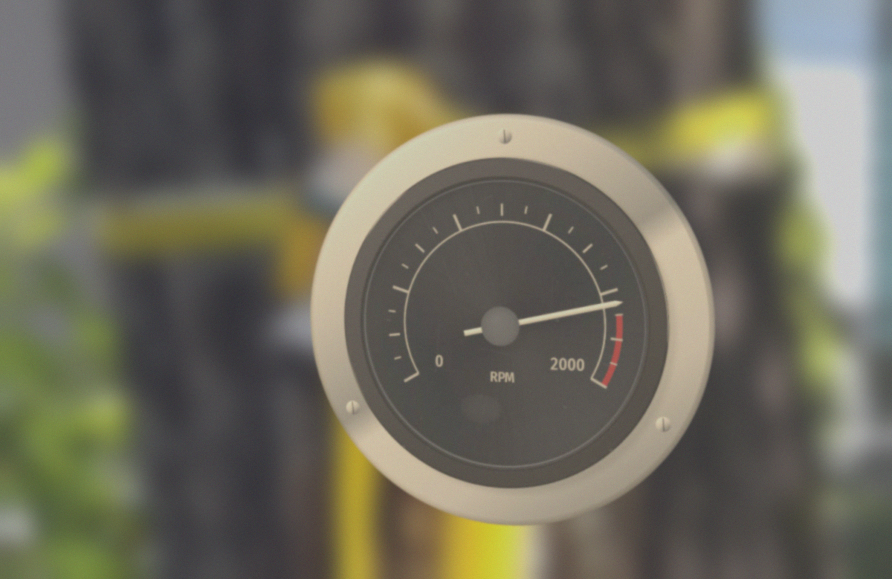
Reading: 1650 rpm
